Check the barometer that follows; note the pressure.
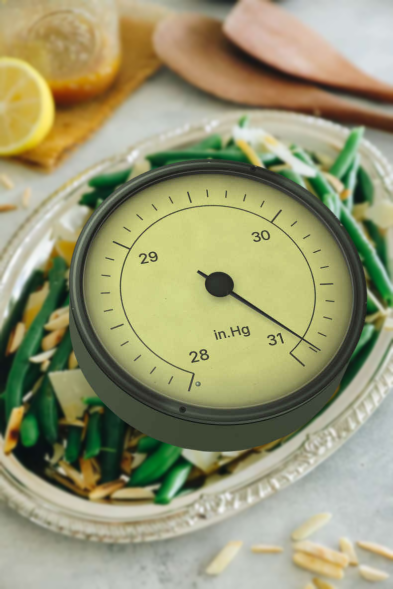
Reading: 30.9 inHg
